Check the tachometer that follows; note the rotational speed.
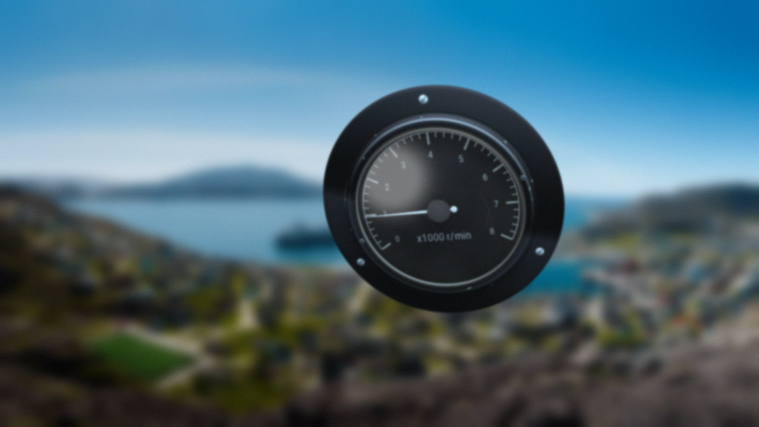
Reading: 1000 rpm
